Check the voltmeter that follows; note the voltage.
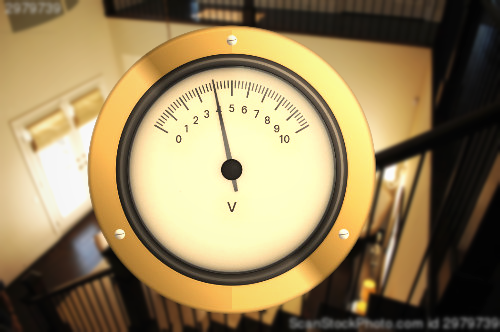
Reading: 4 V
